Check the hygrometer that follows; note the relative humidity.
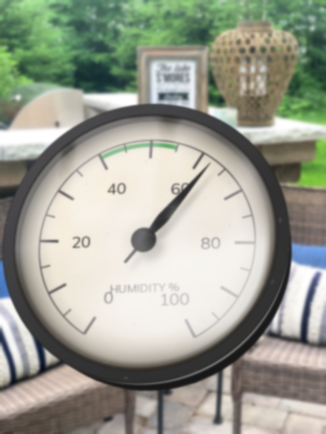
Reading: 62.5 %
